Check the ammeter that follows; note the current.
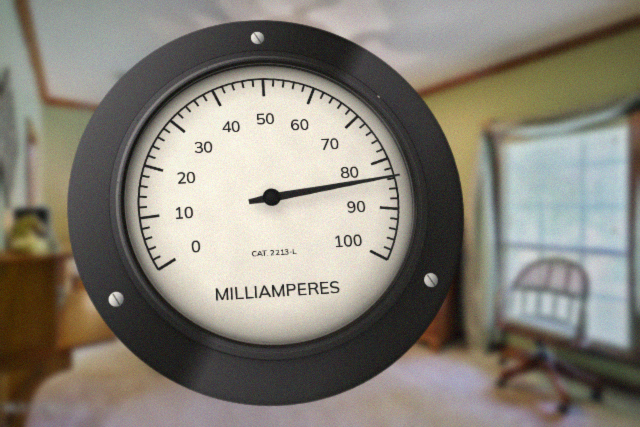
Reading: 84 mA
